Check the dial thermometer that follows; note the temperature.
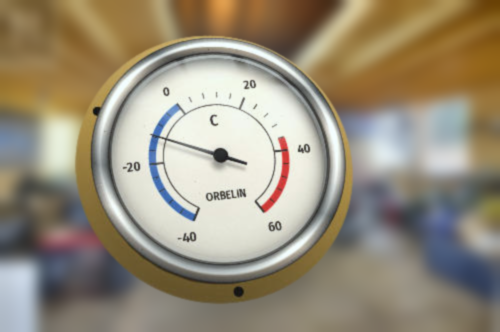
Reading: -12 °C
